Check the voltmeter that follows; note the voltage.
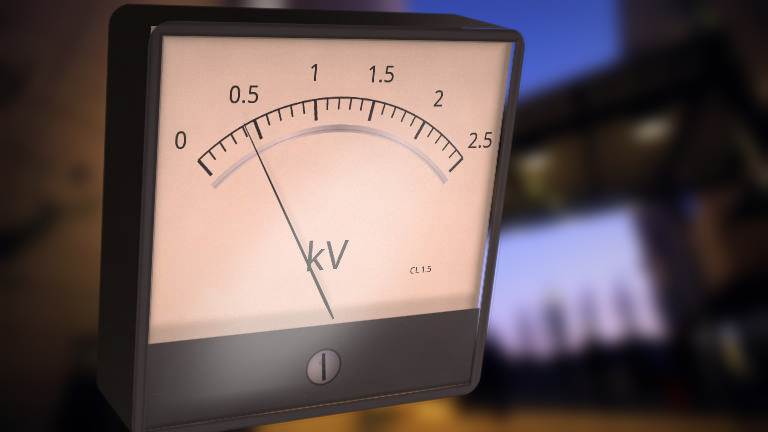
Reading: 0.4 kV
